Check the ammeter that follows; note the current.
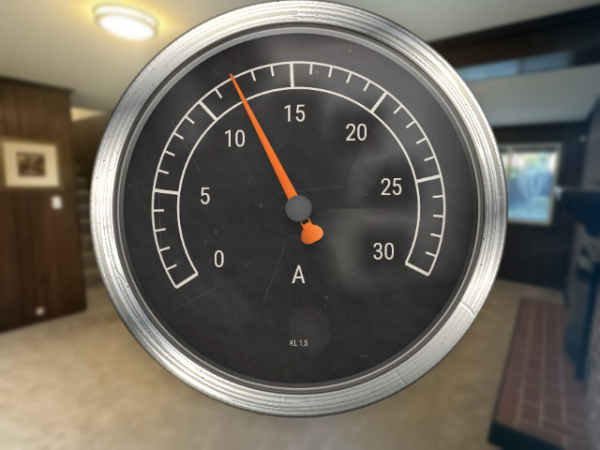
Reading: 12 A
